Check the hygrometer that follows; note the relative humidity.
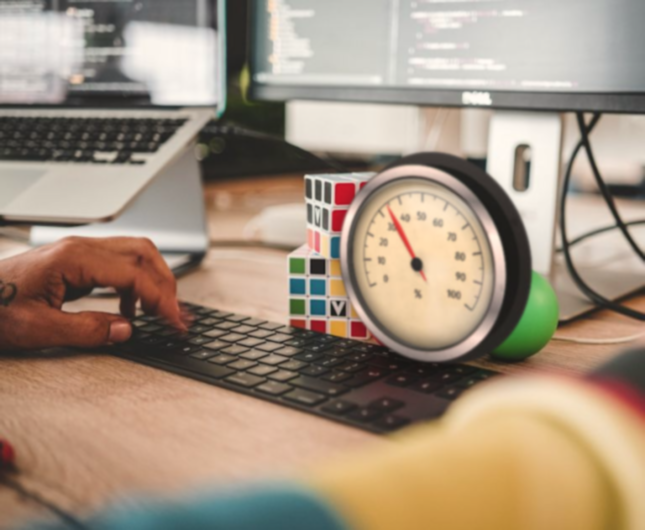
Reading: 35 %
